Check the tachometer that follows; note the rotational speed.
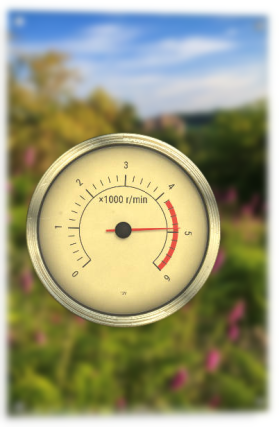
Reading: 4900 rpm
